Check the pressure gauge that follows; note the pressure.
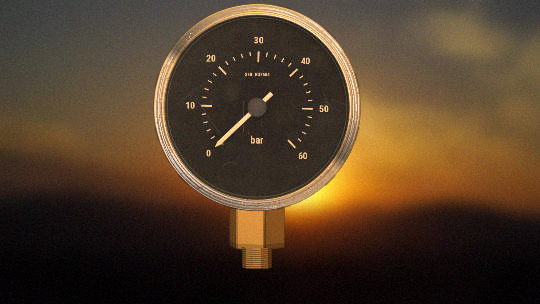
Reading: 0 bar
